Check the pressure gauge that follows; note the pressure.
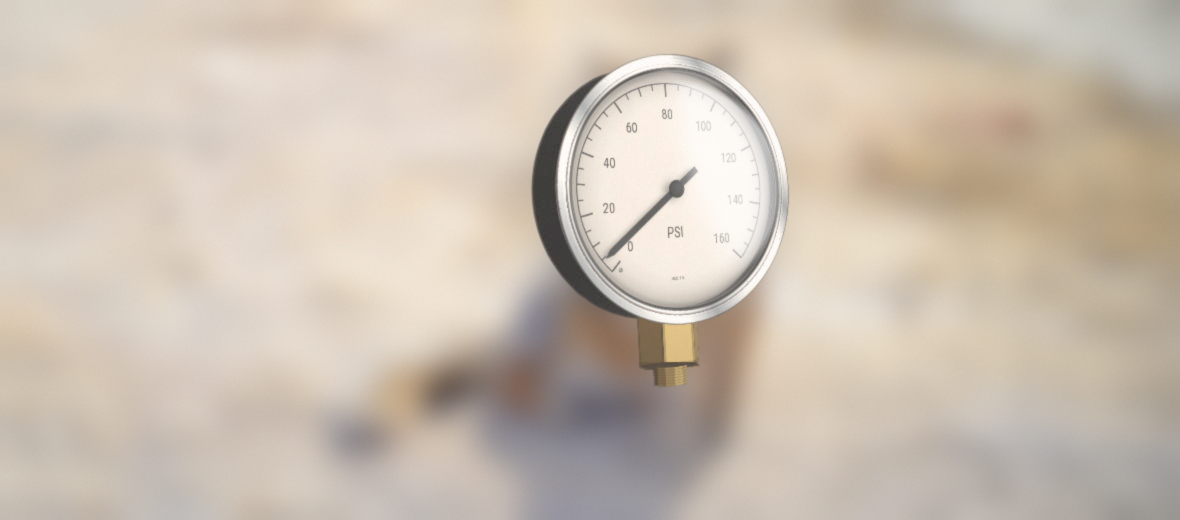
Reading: 5 psi
